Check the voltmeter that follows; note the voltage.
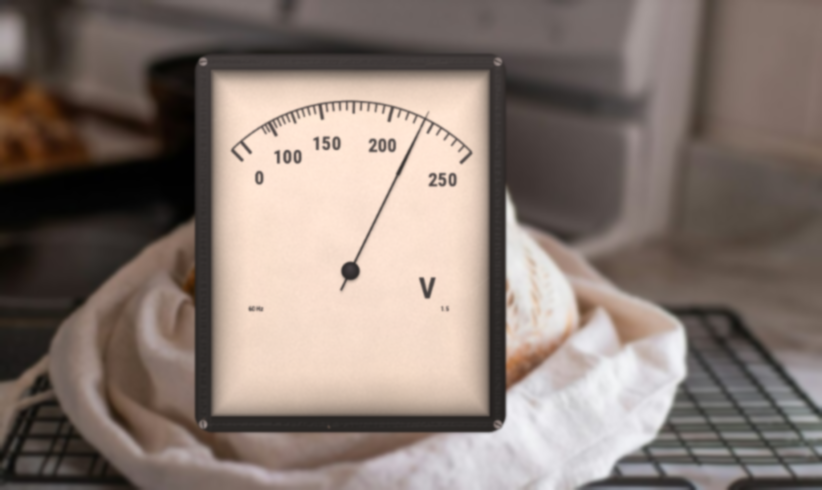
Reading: 220 V
